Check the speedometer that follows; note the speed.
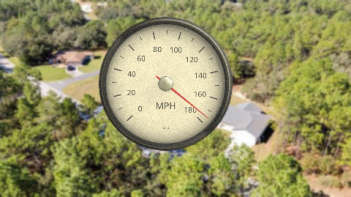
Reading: 175 mph
